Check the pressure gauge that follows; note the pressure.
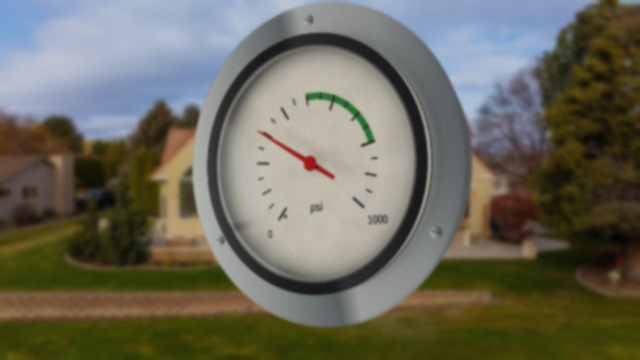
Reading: 300 psi
